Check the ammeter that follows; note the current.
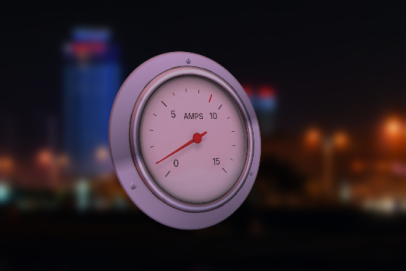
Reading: 1 A
